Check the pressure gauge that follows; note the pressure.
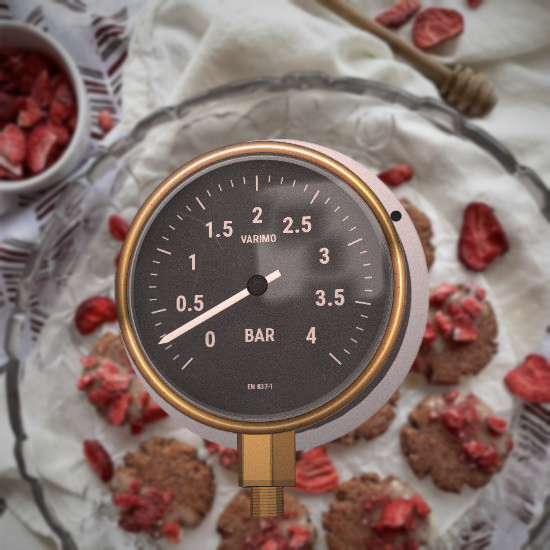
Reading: 0.25 bar
